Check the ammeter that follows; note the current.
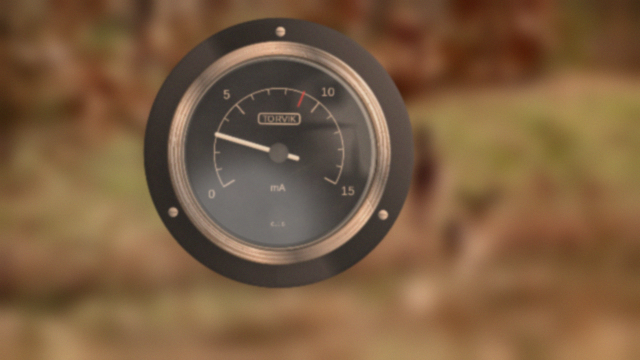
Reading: 3 mA
